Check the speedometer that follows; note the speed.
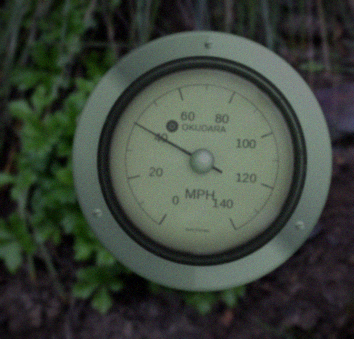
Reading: 40 mph
